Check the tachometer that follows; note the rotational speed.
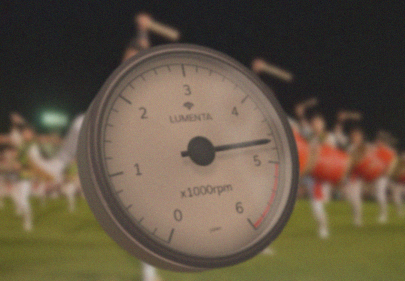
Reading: 4700 rpm
